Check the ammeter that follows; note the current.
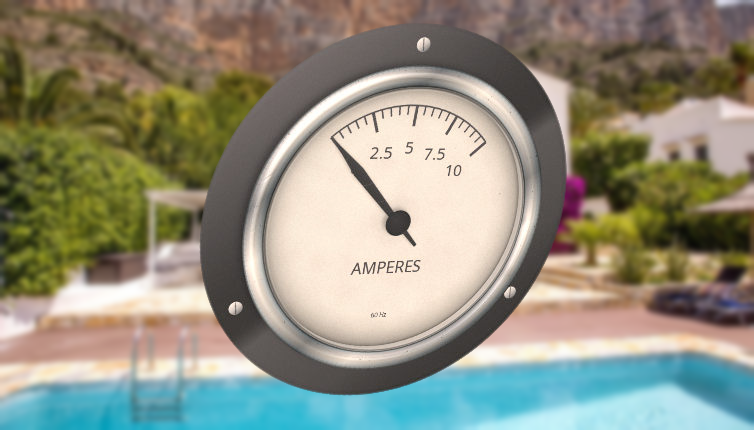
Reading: 0 A
